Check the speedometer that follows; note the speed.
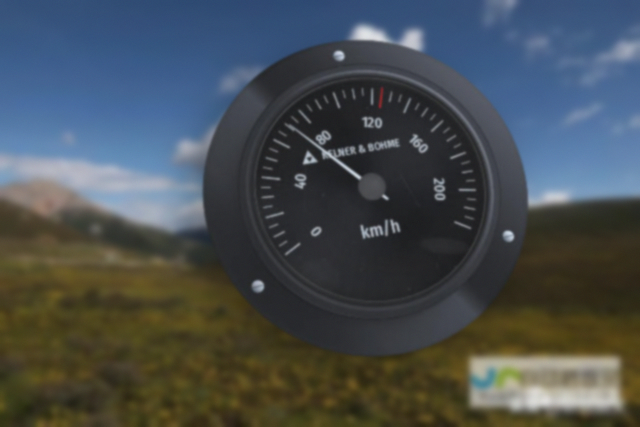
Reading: 70 km/h
